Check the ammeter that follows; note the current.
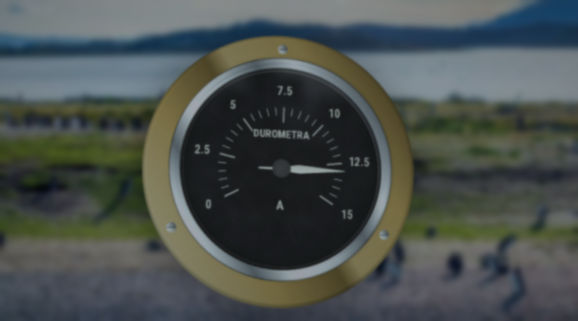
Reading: 13 A
